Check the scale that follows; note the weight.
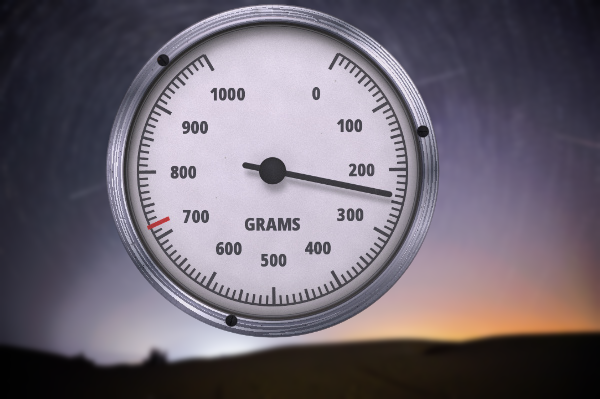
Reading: 240 g
